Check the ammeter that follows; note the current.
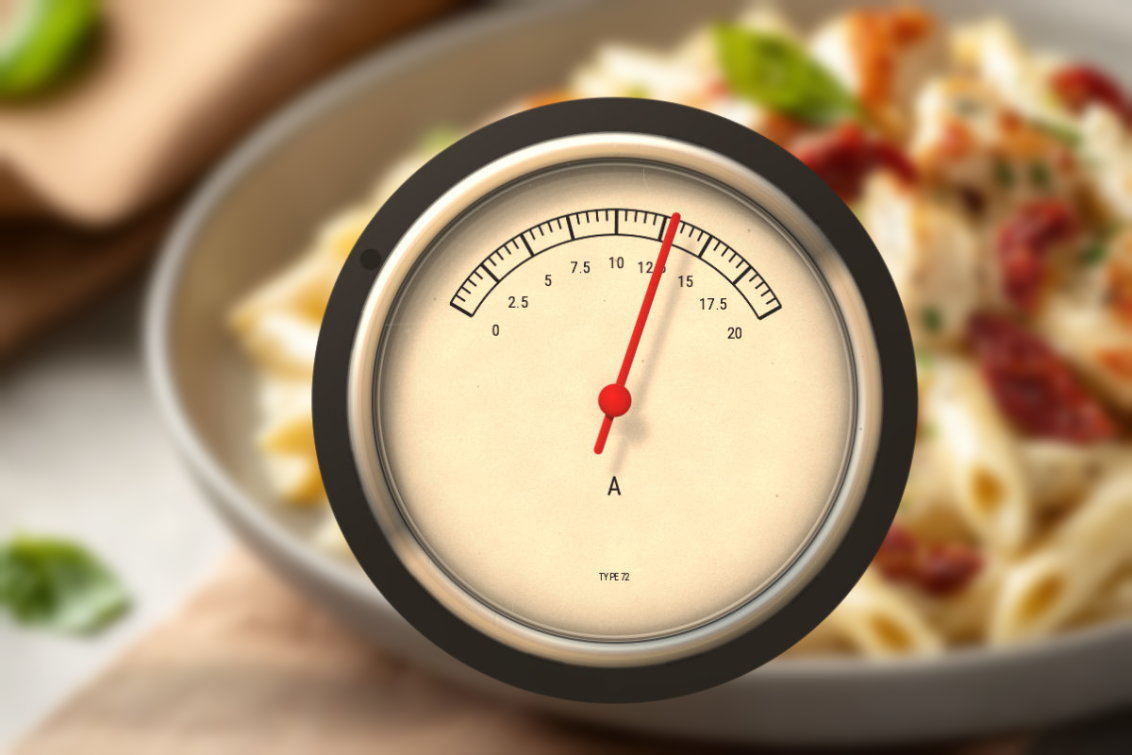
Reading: 13 A
